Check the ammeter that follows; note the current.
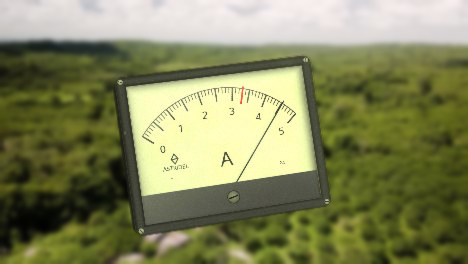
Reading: 4.5 A
